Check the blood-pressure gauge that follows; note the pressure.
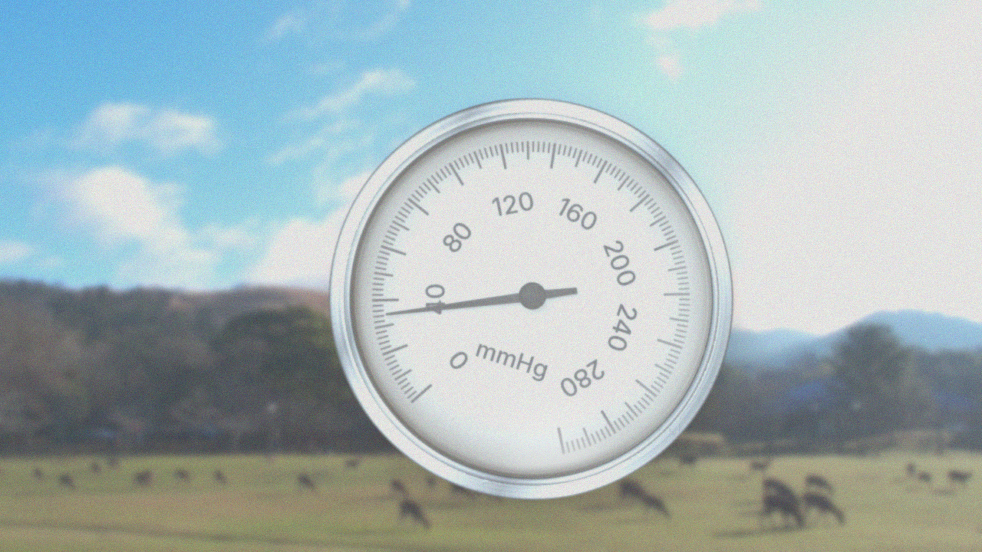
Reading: 34 mmHg
